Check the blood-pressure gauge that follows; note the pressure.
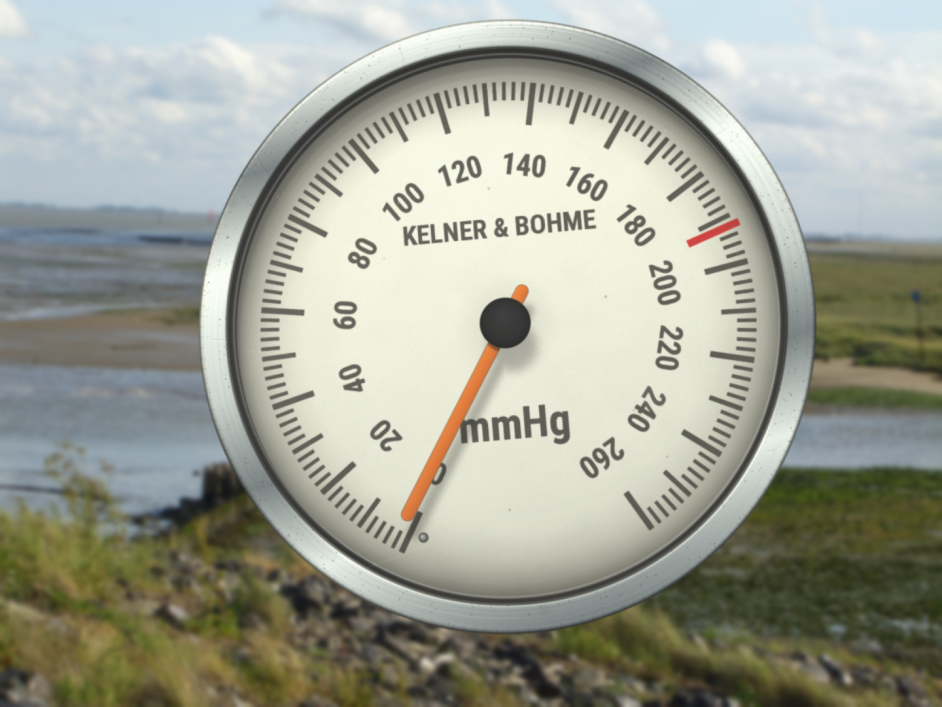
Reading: 2 mmHg
